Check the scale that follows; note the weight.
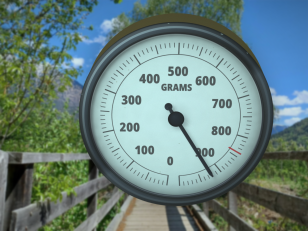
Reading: 920 g
